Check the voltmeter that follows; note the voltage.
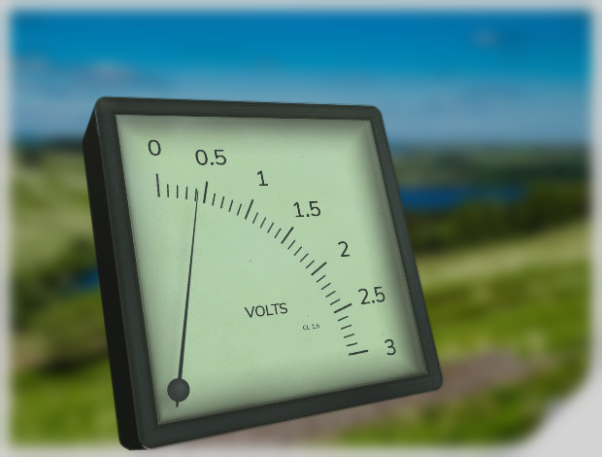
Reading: 0.4 V
